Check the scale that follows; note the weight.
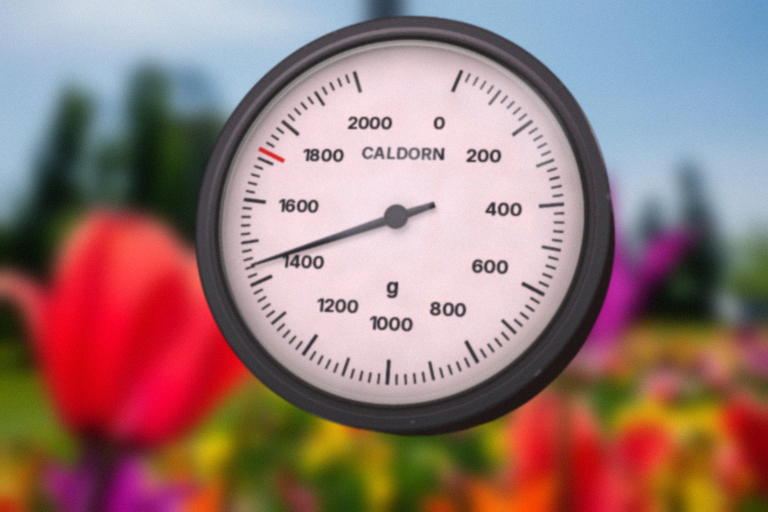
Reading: 1440 g
